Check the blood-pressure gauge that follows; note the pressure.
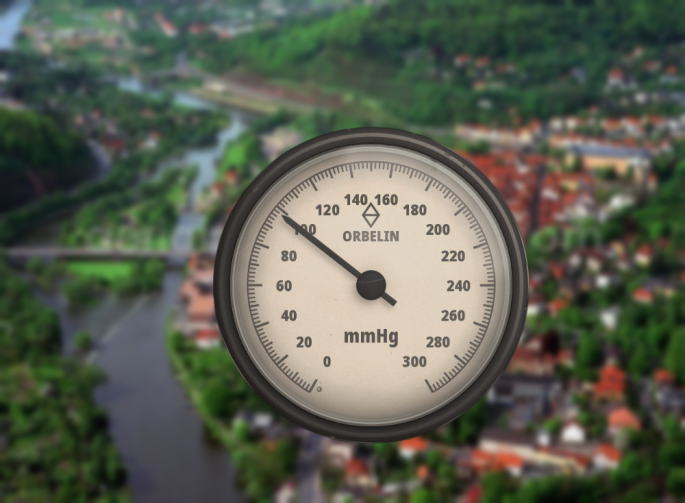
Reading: 98 mmHg
